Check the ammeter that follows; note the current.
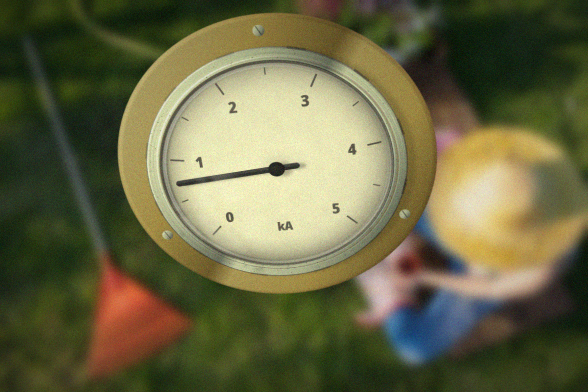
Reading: 0.75 kA
